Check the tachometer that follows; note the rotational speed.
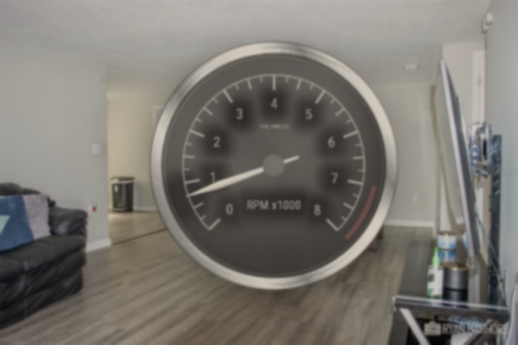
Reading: 750 rpm
